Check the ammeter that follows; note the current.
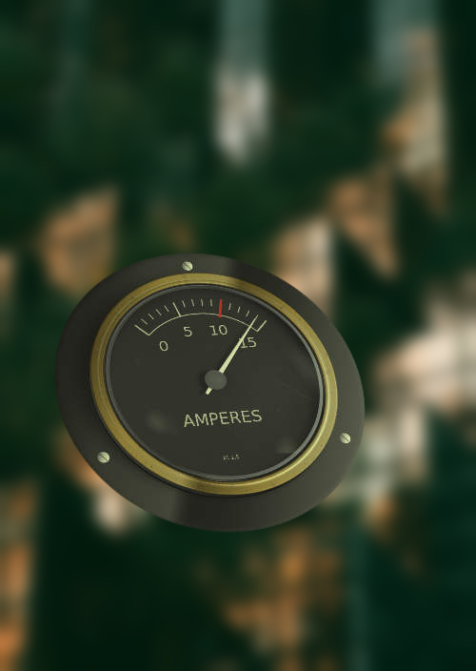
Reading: 14 A
